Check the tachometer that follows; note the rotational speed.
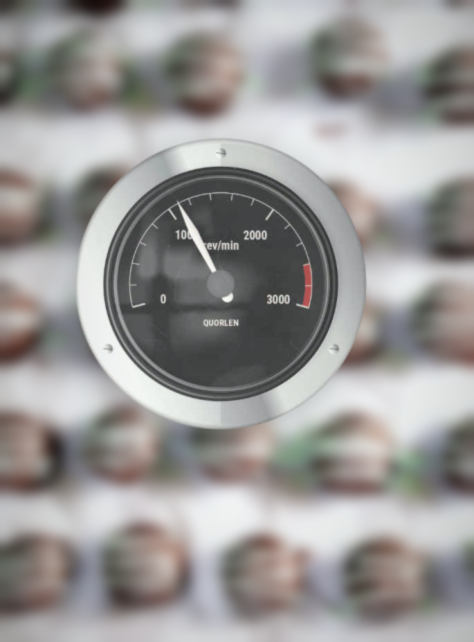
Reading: 1100 rpm
